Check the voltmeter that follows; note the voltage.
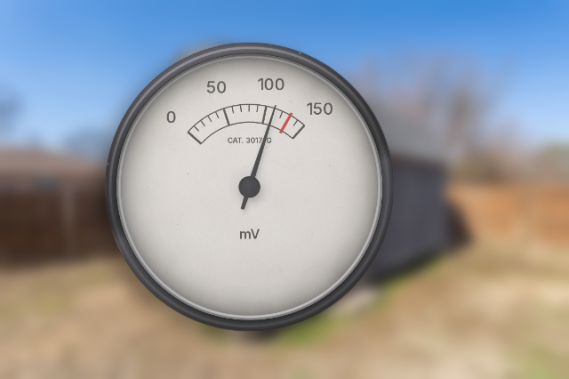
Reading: 110 mV
